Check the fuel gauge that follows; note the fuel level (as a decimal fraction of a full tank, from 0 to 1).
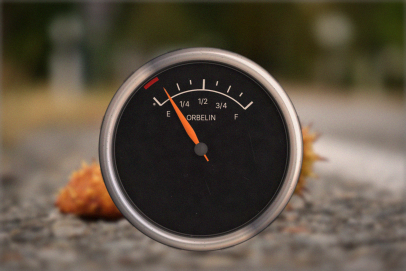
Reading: 0.125
